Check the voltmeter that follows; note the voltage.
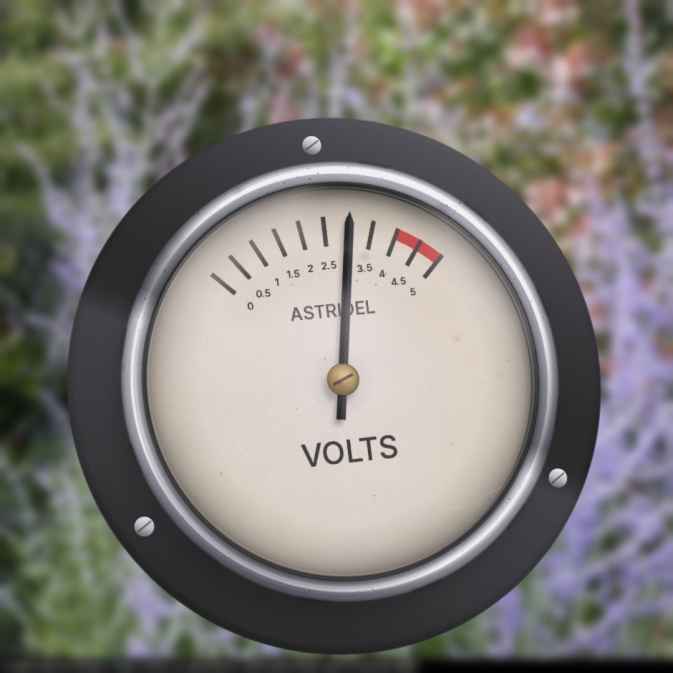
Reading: 3 V
